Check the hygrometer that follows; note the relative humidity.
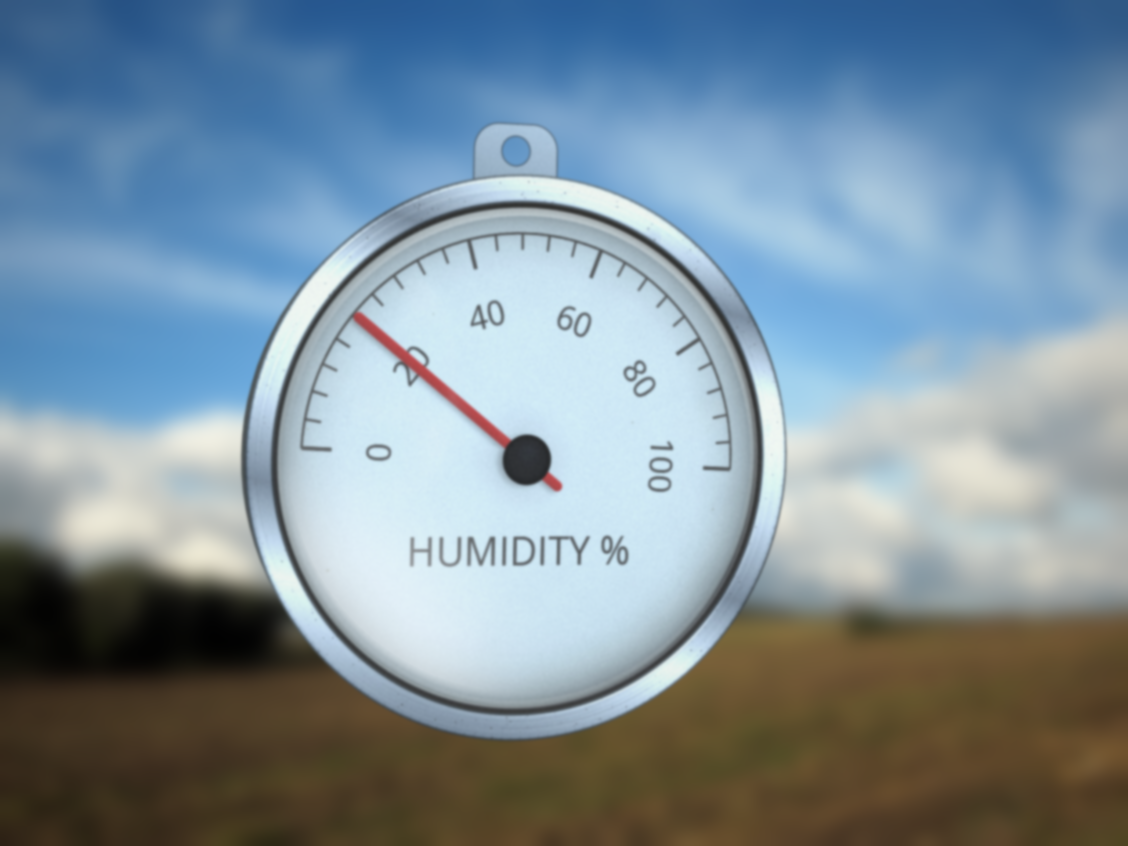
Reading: 20 %
